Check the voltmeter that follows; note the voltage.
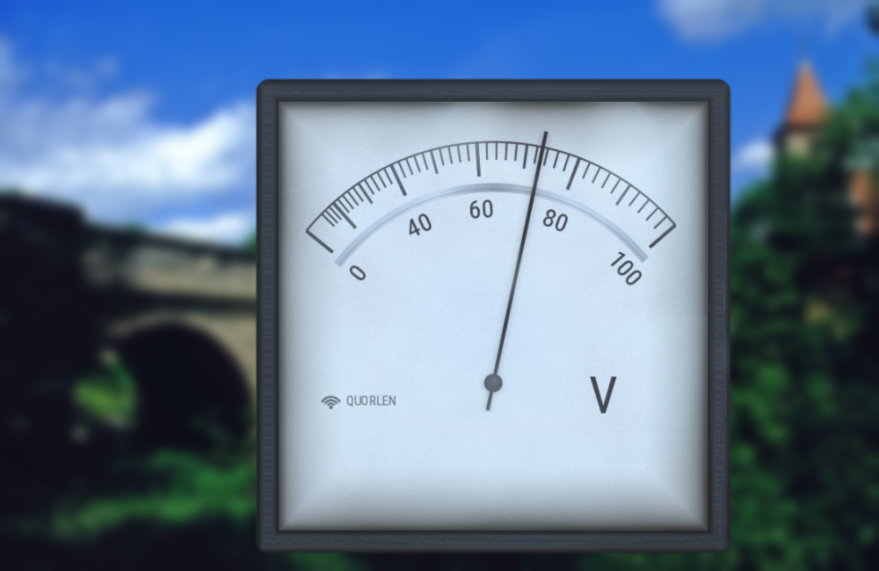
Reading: 73 V
